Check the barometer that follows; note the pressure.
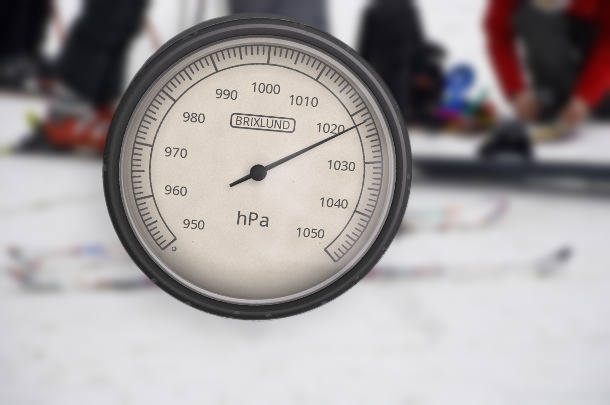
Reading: 1022 hPa
